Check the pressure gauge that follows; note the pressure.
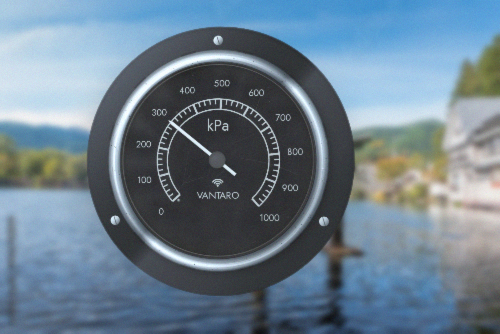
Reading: 300 kPa
